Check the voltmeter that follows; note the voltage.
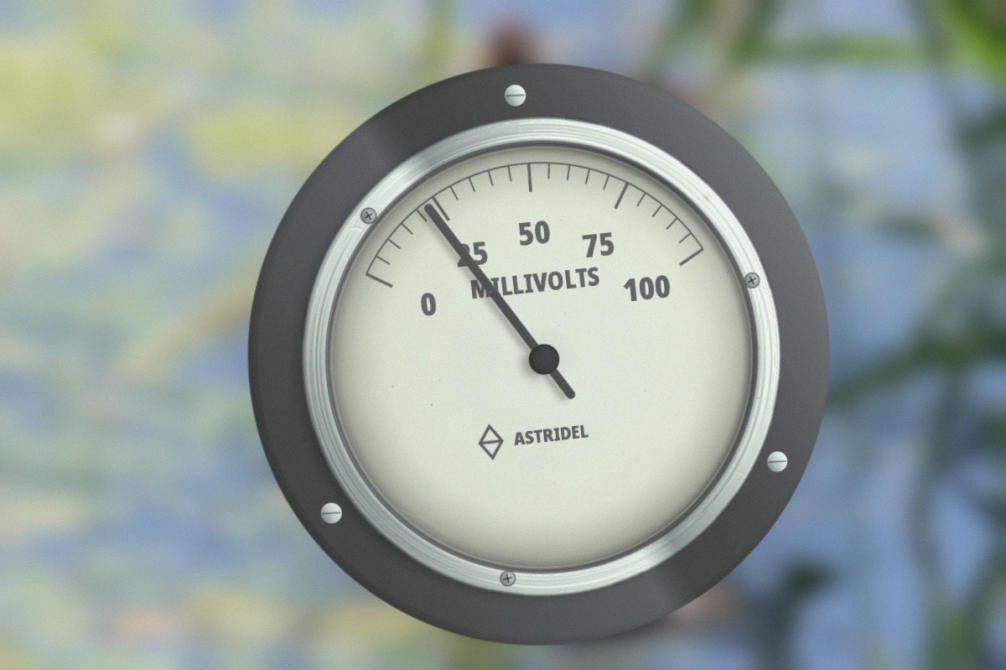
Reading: 22.5 mV
